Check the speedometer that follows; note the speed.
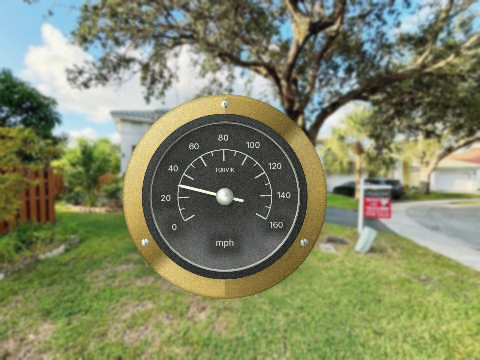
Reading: 30 mph
